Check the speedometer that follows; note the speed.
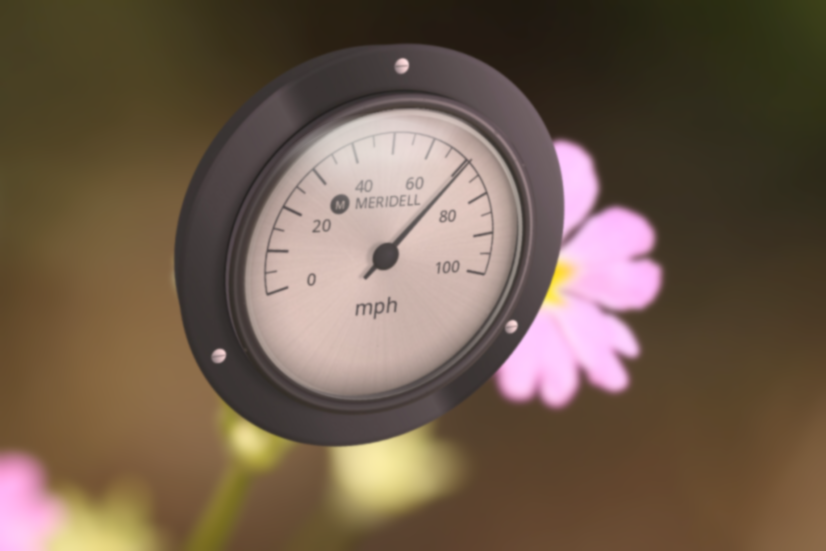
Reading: 70 mph
